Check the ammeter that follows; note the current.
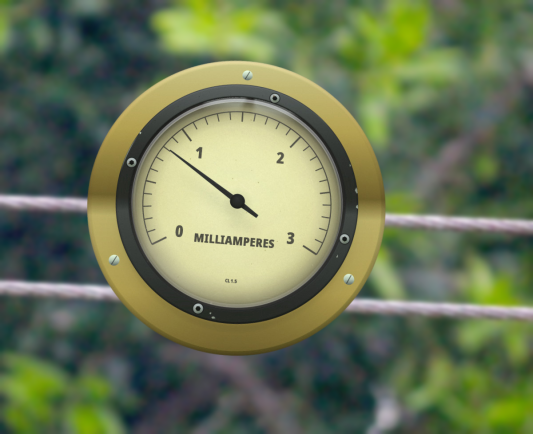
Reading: 0.8 mA
